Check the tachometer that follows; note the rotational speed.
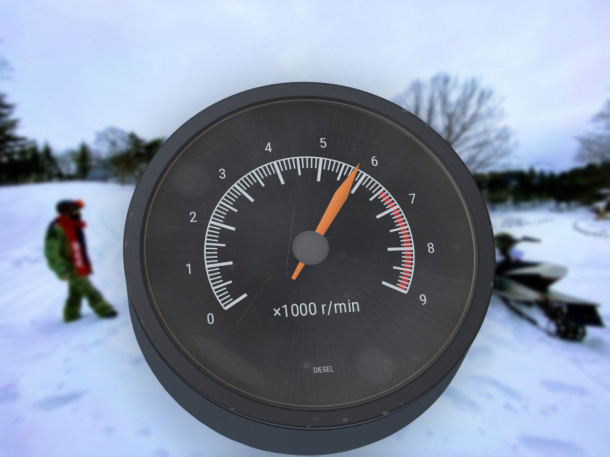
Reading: 5800 rpm
